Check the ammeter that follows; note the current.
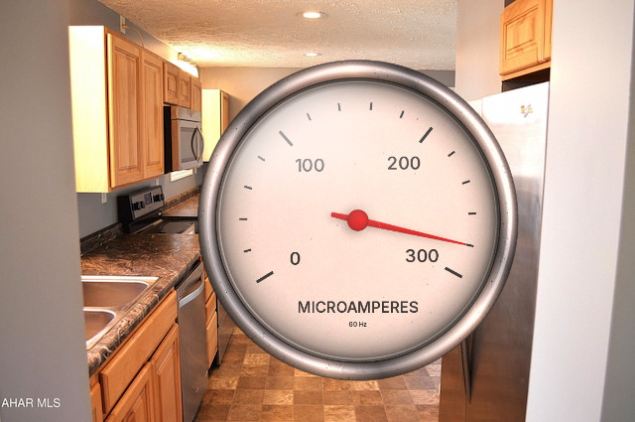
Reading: 280 µA
